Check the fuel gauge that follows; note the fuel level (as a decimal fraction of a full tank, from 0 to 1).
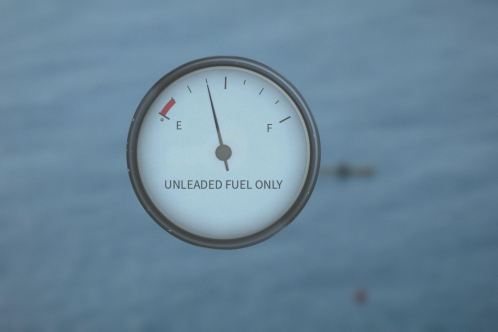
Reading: 0.375
